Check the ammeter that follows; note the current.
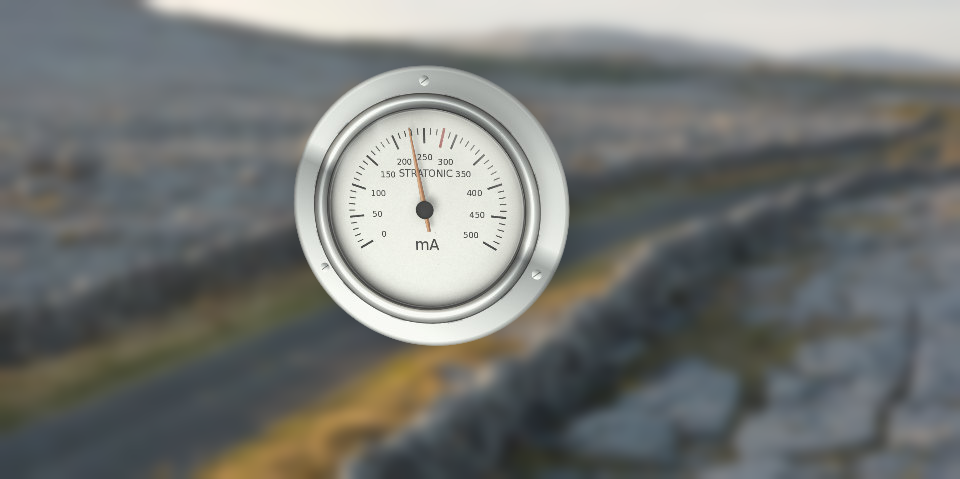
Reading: 230 mA
